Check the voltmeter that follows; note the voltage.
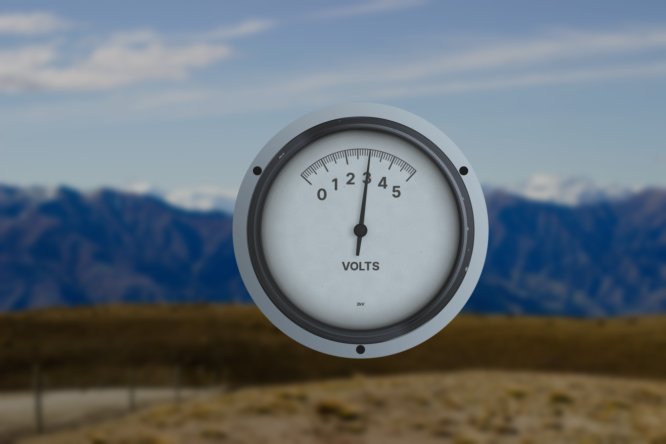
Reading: 3 V
